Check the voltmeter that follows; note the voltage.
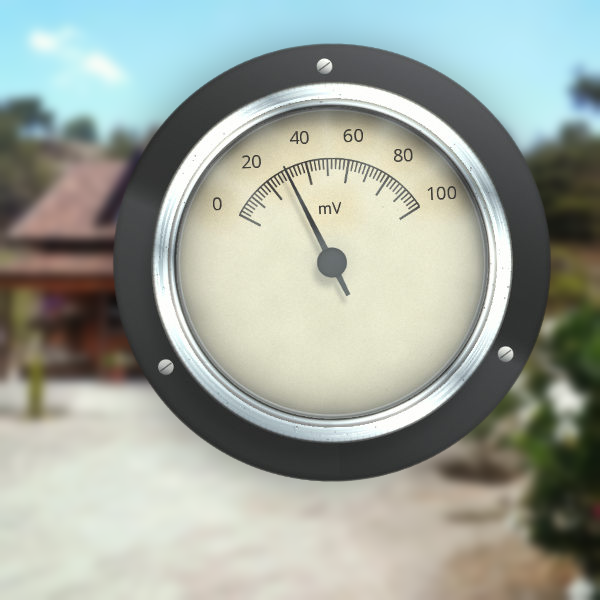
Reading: 30 mV
